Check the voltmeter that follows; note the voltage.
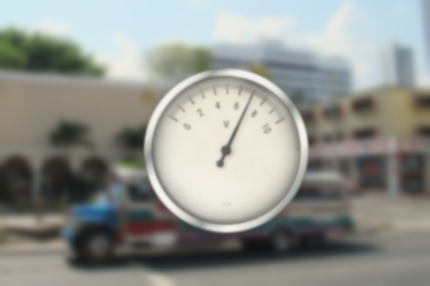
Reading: 7 V
